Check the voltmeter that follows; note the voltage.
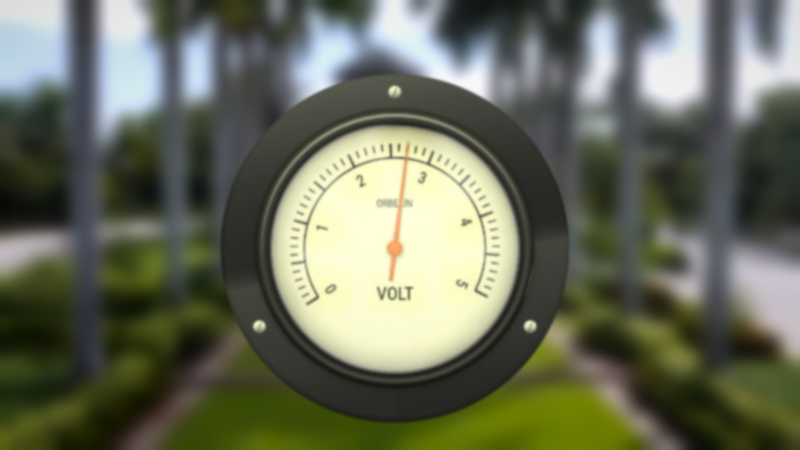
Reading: 2.7 V
